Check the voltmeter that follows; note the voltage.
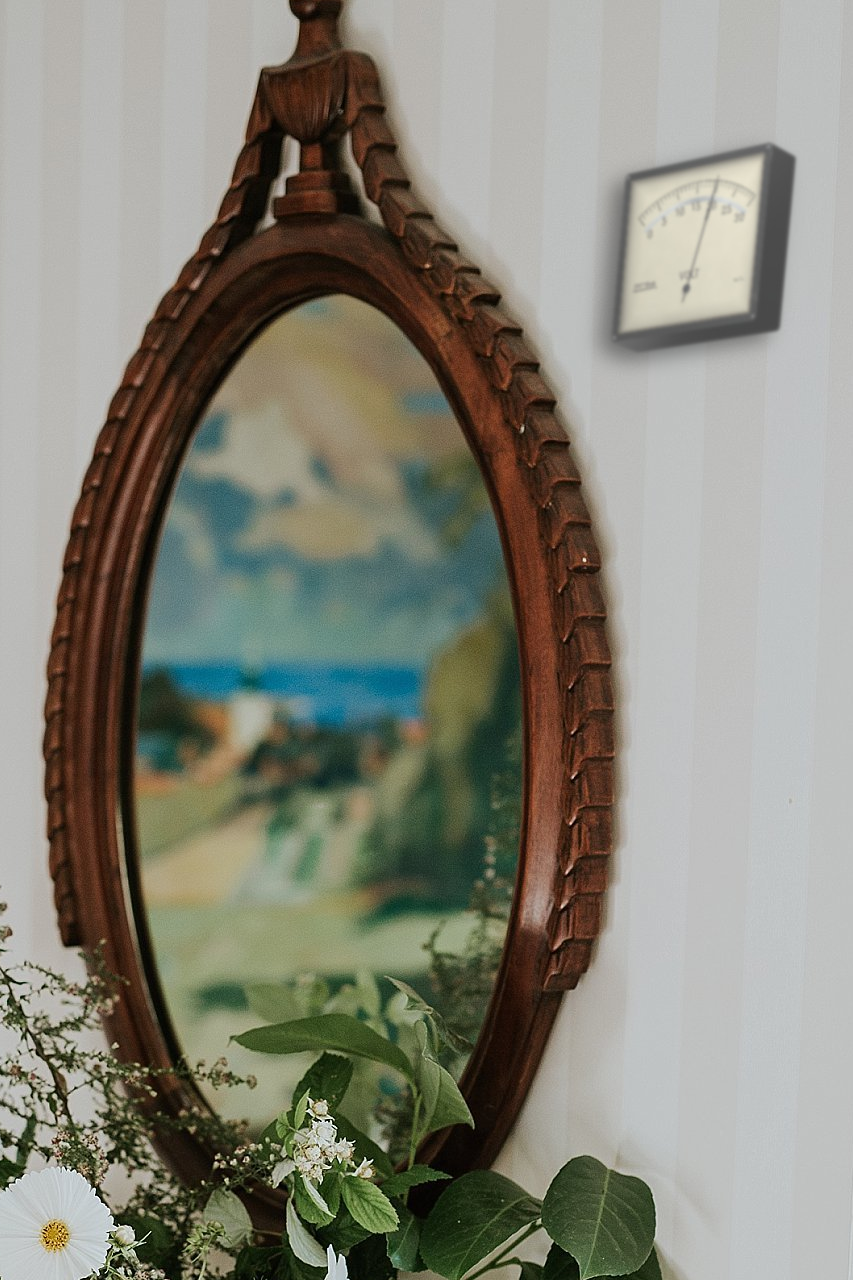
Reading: 20 V
